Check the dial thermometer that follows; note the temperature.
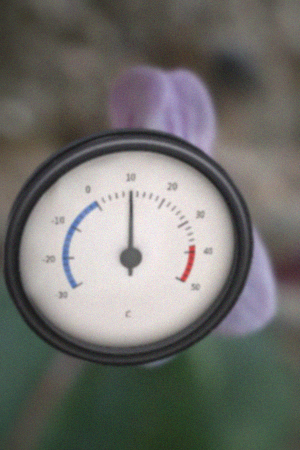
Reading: 10 °C
